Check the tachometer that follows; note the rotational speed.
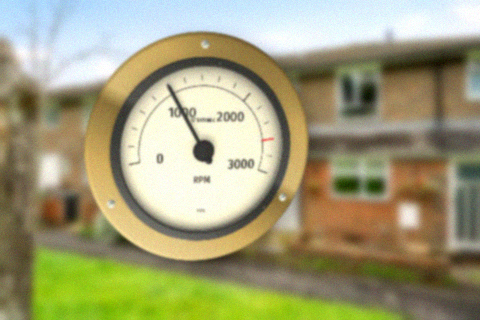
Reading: 1000 rpm
